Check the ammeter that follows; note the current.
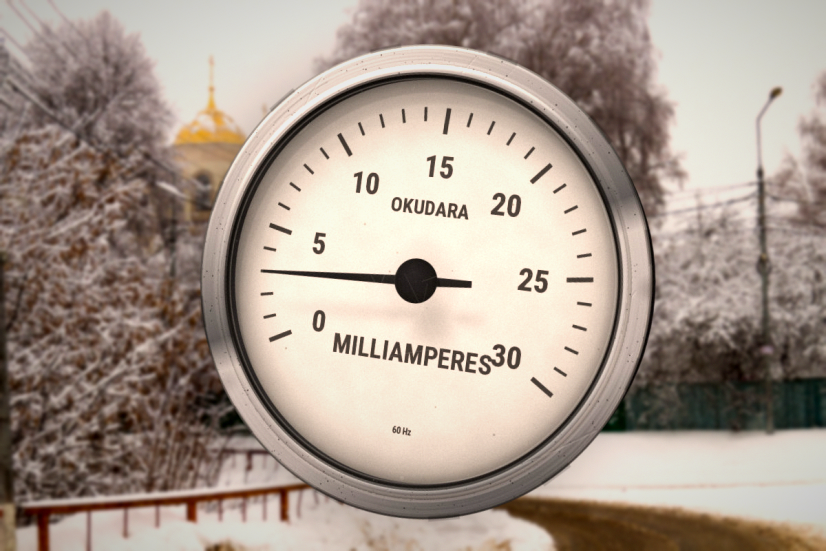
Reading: 3 mA
